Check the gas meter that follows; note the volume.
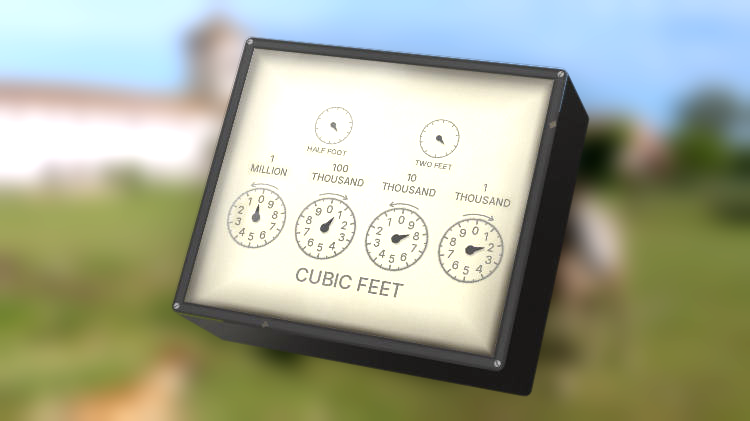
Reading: 8200 ft³
